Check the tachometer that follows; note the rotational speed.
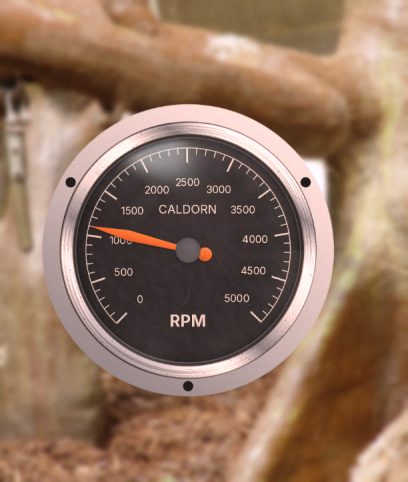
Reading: 1100 rpm
